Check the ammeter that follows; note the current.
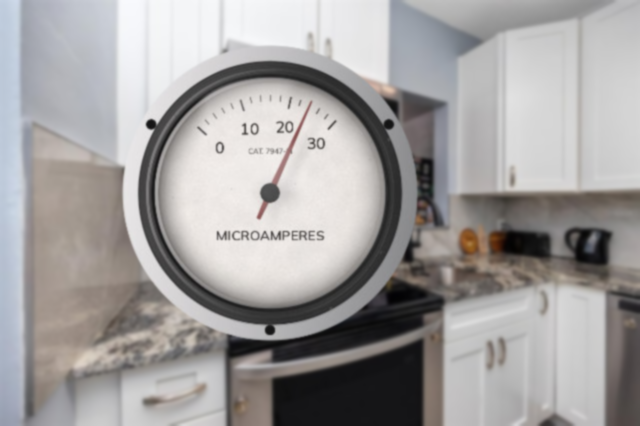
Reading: 24 µA
